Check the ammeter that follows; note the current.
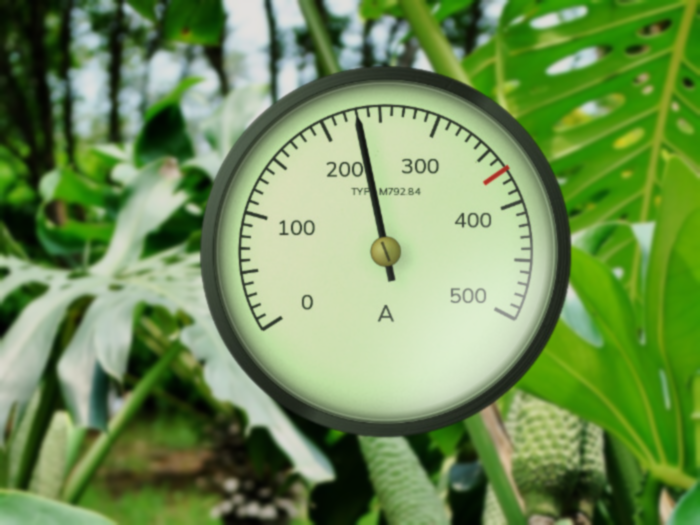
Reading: 230 A
